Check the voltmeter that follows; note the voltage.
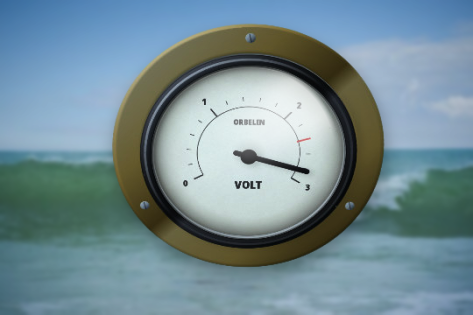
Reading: 2.8 V
